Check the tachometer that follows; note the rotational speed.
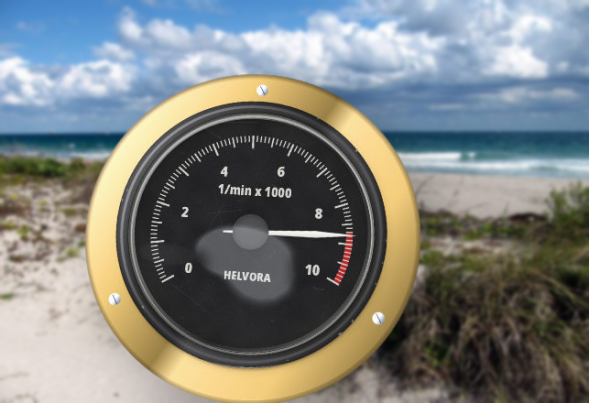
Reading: 8800 rpm
